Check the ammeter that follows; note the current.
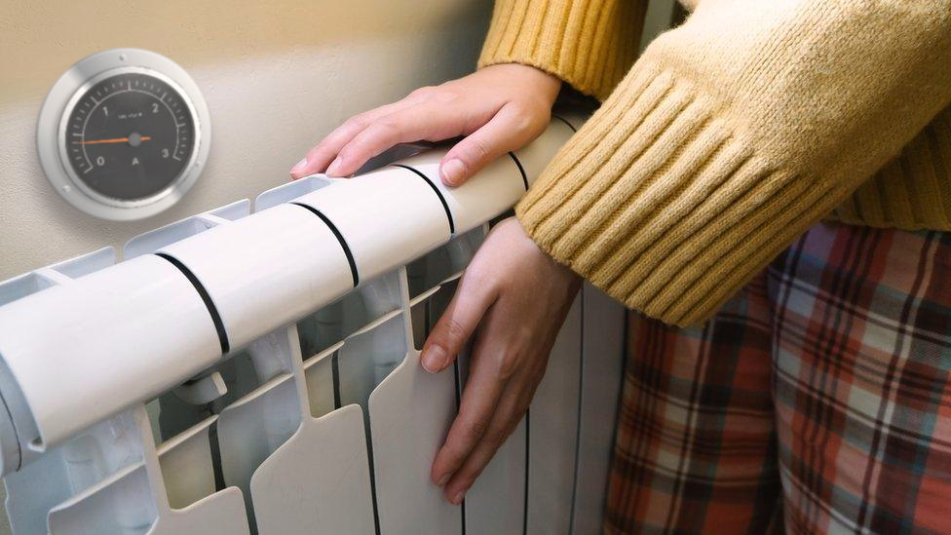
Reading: 0.4 A
